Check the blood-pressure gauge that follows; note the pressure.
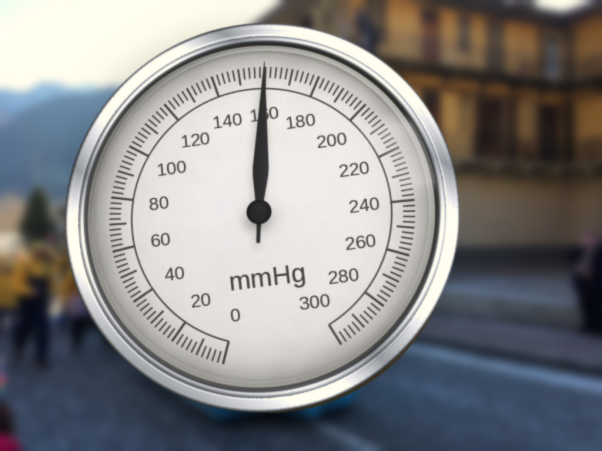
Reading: 160 mmHg
